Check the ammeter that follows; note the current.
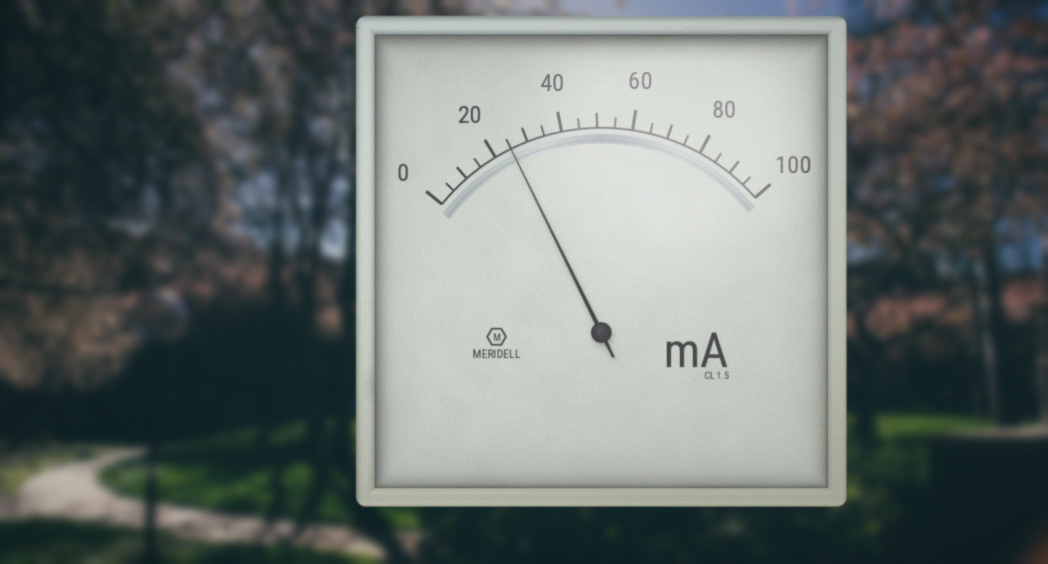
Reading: 25 mA
